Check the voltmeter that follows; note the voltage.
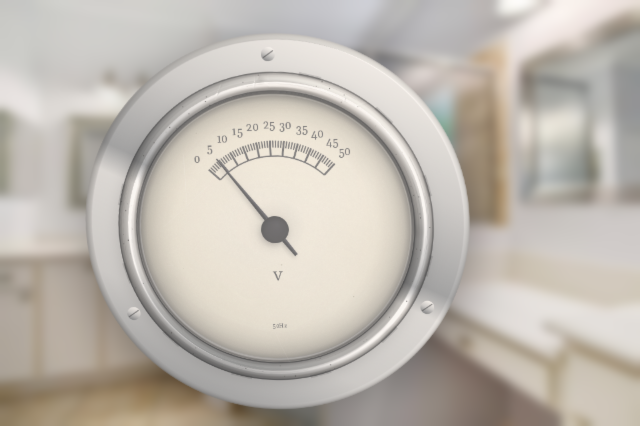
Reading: 5 V
